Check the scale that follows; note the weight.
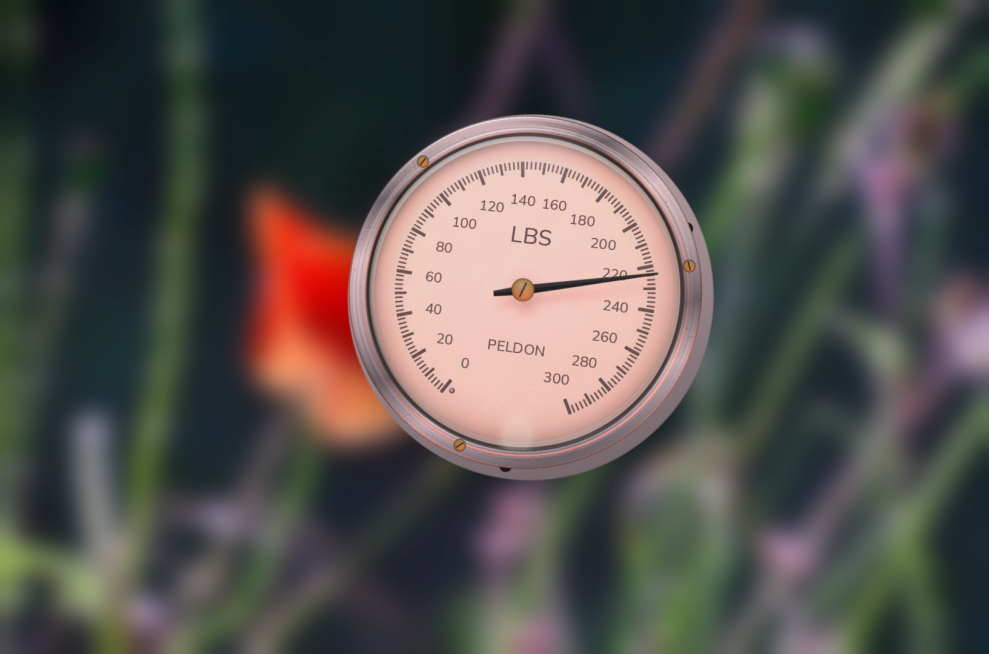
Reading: 224 lb
